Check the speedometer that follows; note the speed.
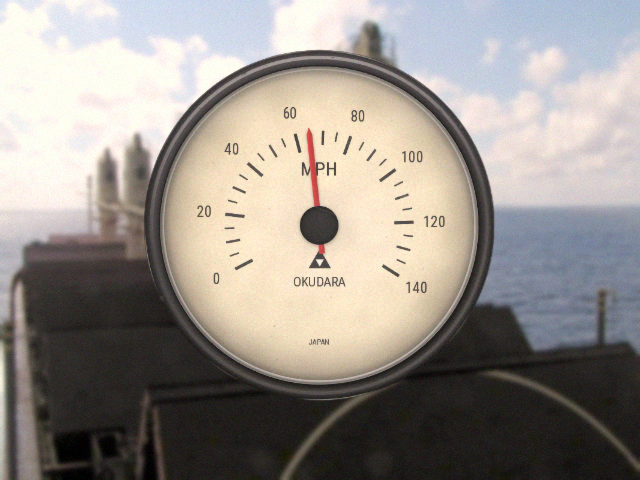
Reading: 65 mph
